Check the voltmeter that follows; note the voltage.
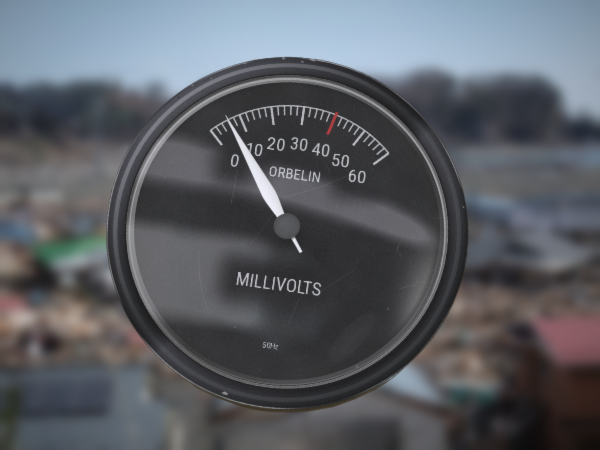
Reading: 6 mV
